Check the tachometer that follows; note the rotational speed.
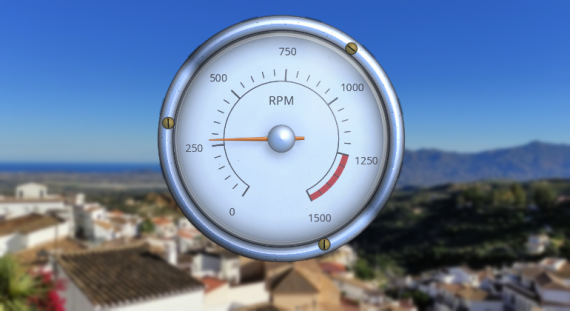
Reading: 275 rpm
